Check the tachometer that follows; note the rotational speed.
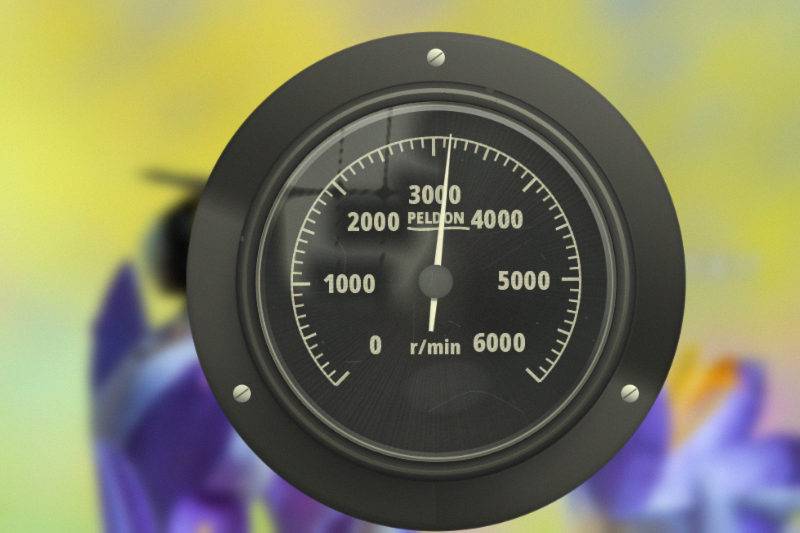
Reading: 3150 rpm
